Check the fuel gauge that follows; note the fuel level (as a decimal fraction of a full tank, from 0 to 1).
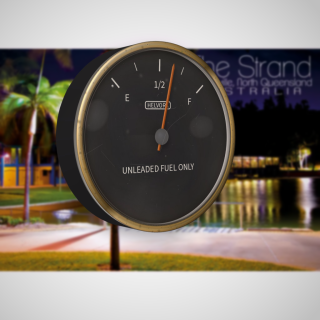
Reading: 0.625
